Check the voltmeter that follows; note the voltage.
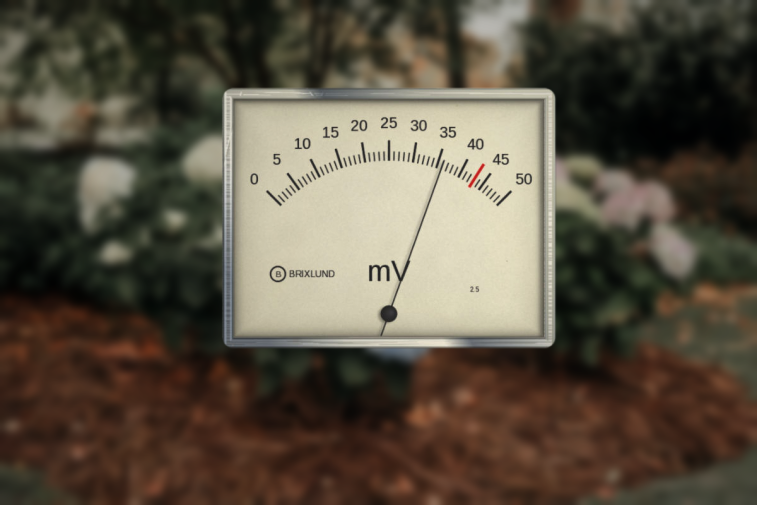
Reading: 36 mV
